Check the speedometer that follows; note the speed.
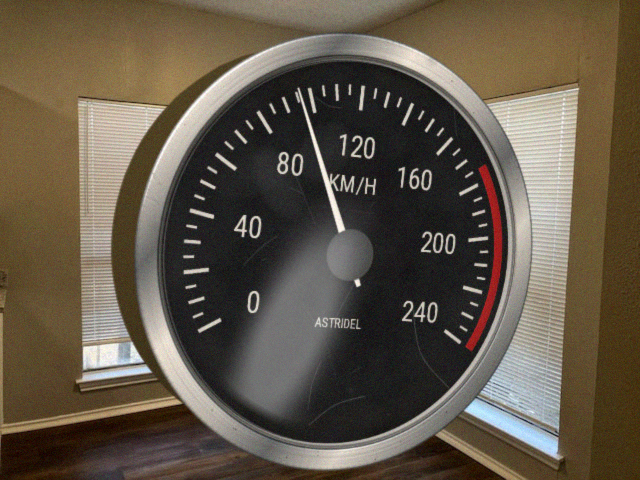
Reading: 95 km/h
